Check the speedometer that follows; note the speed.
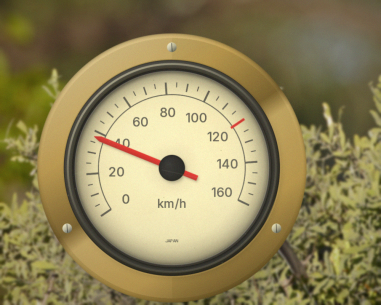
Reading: 37.5 km/h
